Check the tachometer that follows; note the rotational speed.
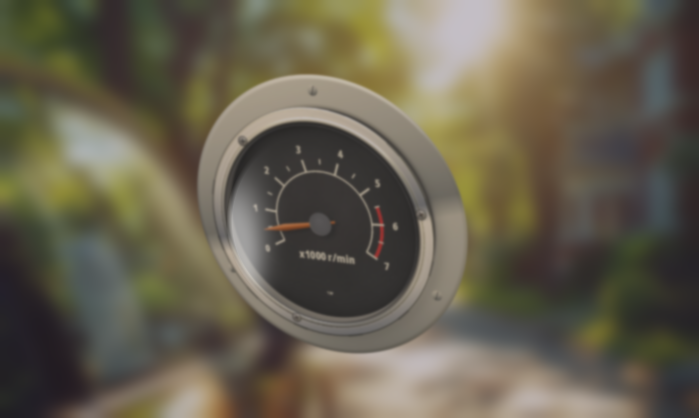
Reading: 500 rpm
